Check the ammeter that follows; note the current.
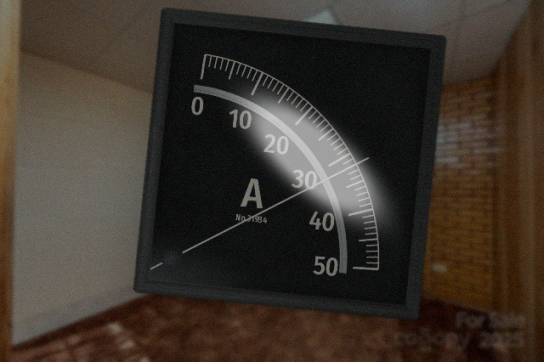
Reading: 32 A
